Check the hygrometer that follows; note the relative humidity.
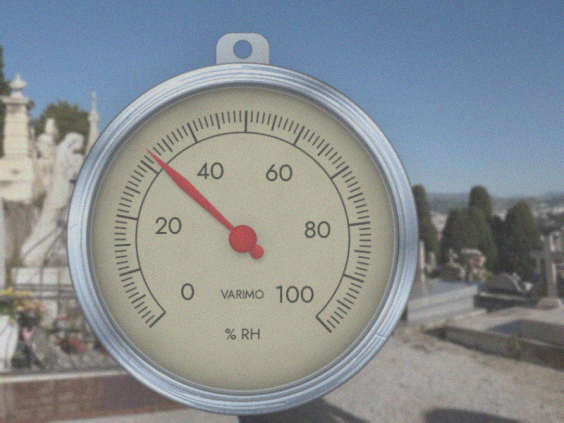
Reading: 32 %
